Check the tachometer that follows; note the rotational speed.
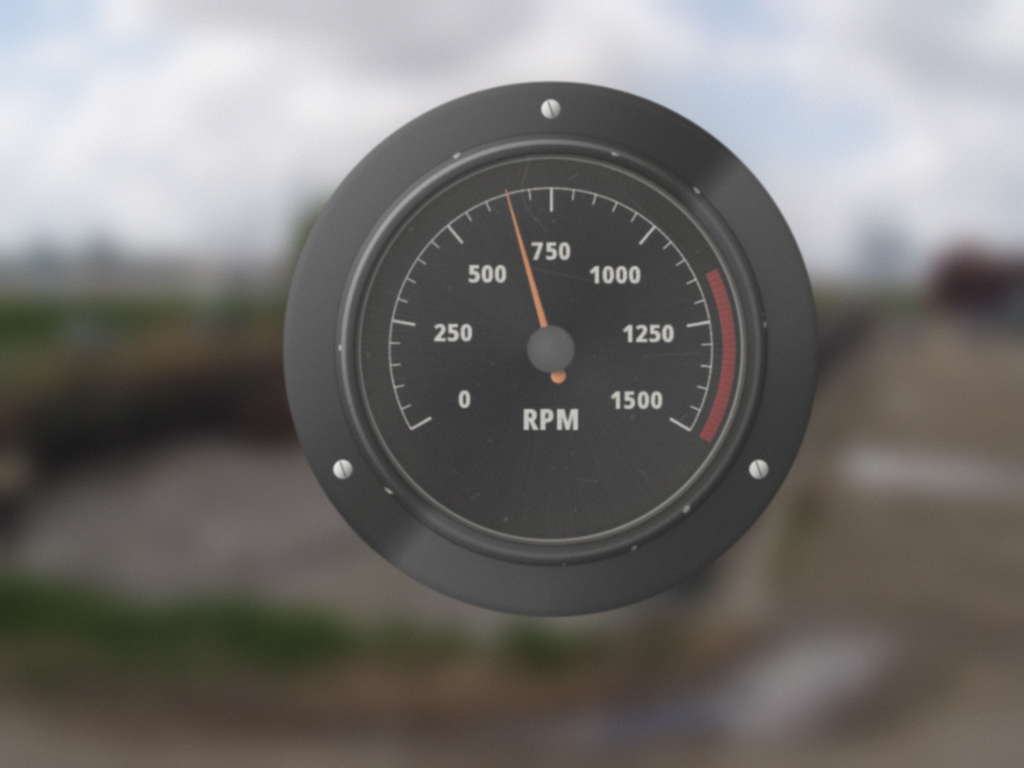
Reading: 650 rpm
